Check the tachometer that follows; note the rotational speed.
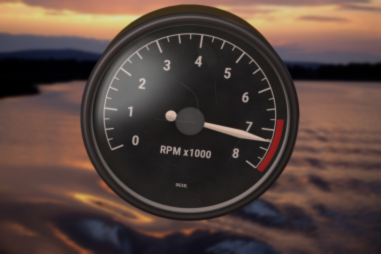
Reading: 7250 rpm
